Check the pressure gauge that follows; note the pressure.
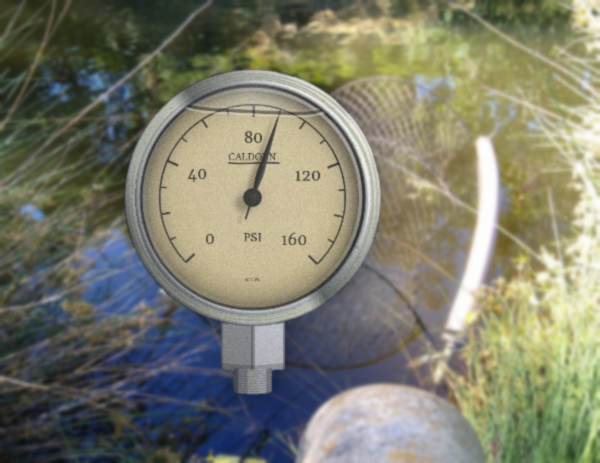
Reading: 90 psi
